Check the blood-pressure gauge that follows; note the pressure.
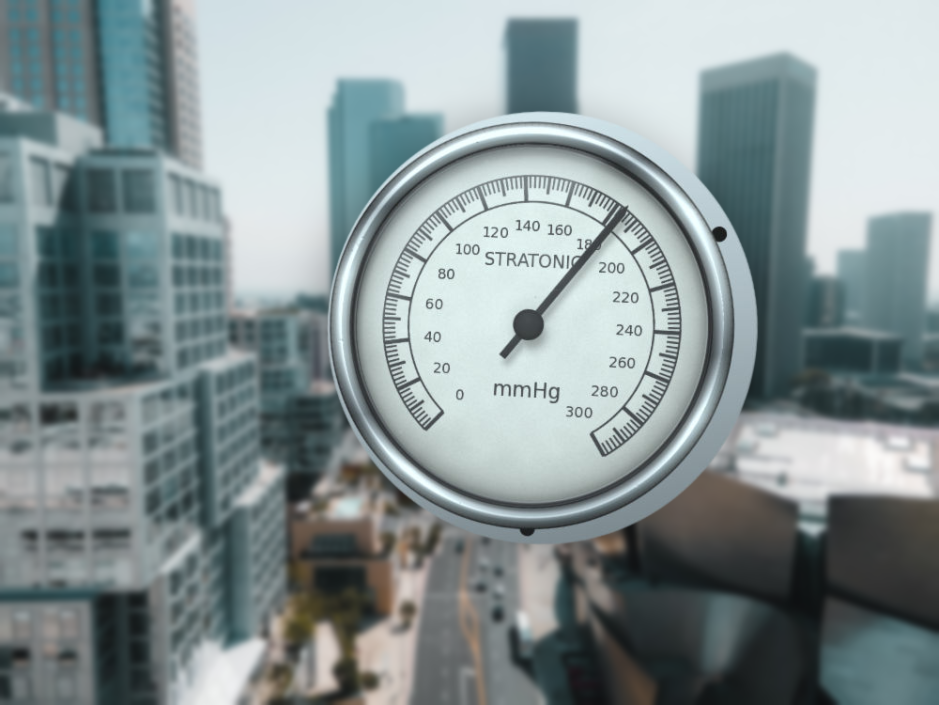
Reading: 184 mmHg
